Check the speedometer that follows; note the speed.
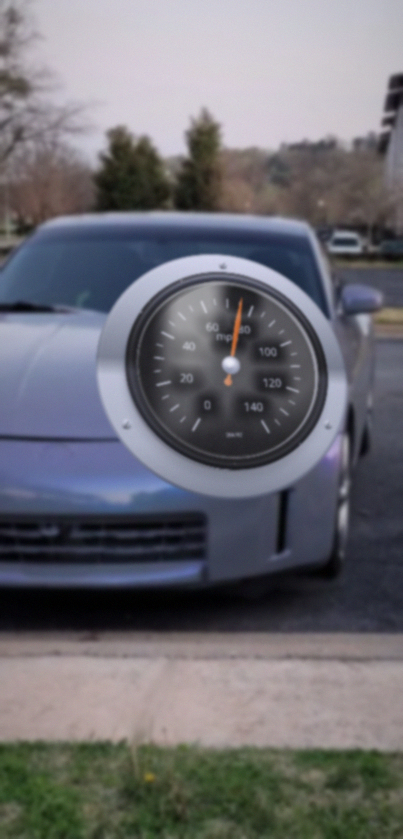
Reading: 75 mph
